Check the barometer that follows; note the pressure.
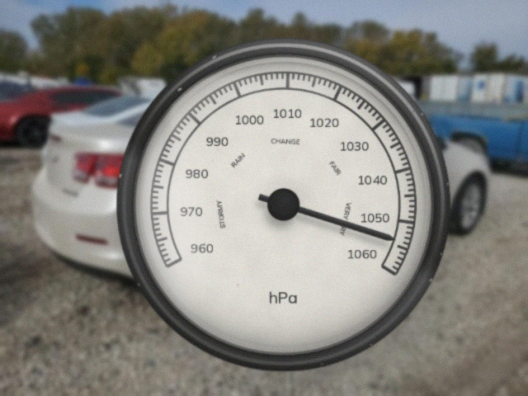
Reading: 1054 hPa
